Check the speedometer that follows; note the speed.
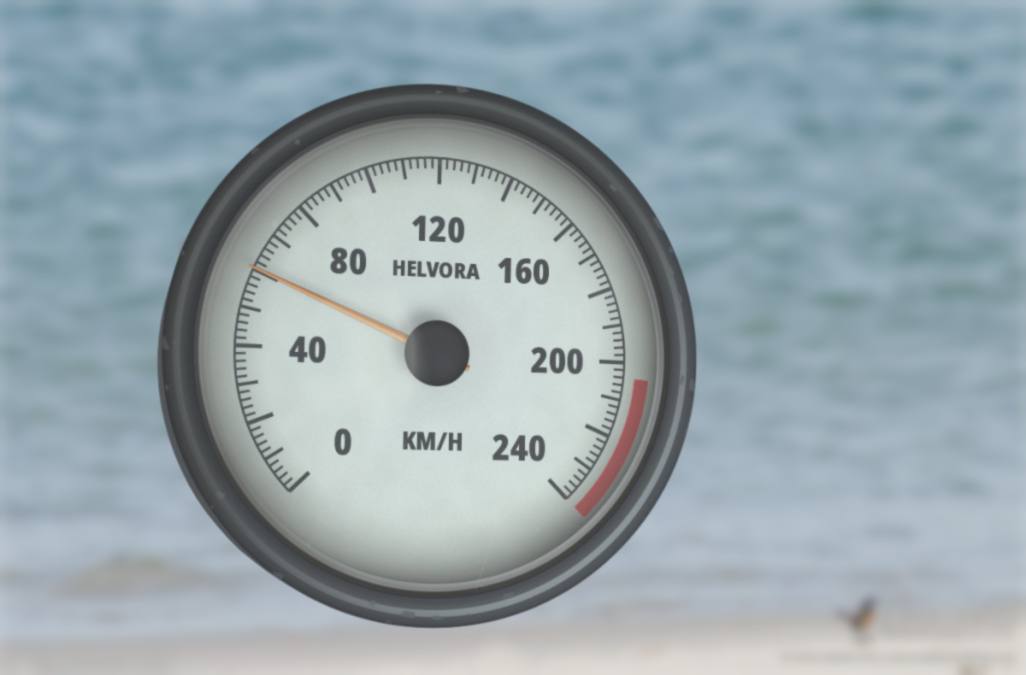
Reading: 60 km/h
